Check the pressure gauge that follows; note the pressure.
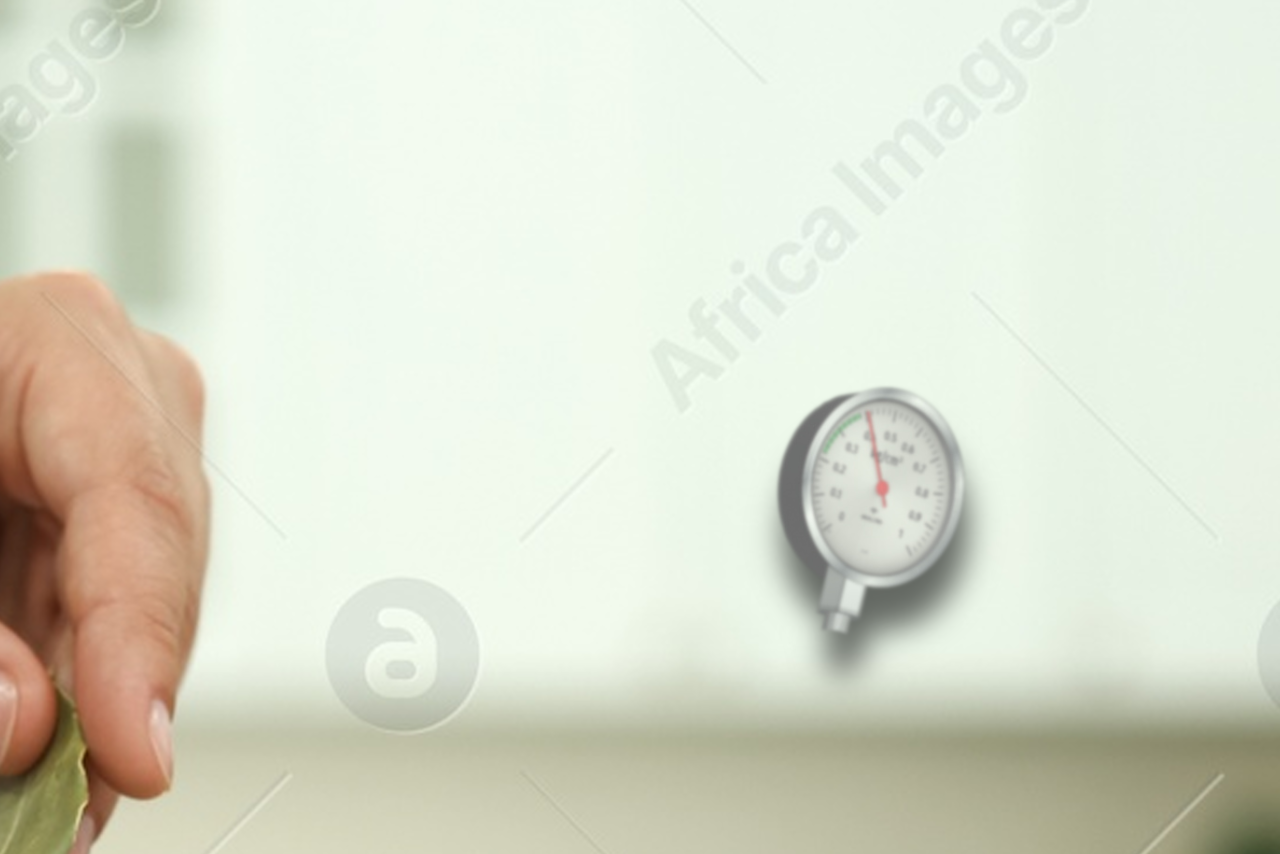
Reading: 0.4 kg/cm²
